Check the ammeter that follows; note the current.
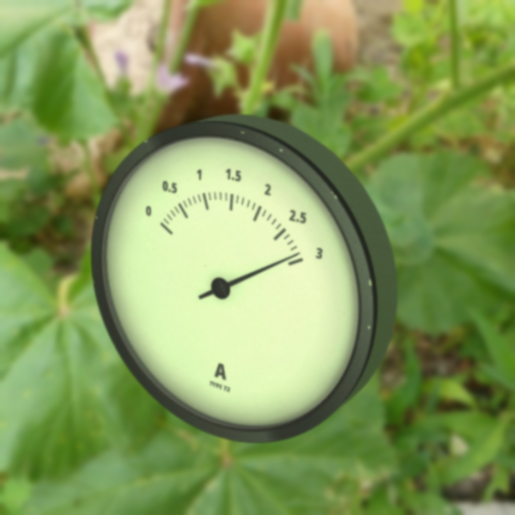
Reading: 2.9 A
